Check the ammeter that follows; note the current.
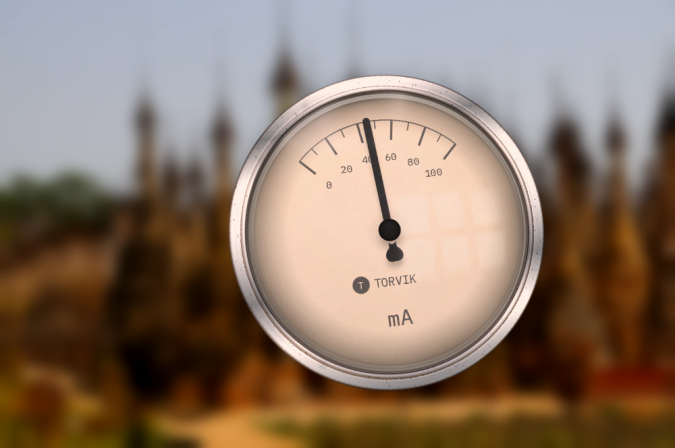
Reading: 45 mA
